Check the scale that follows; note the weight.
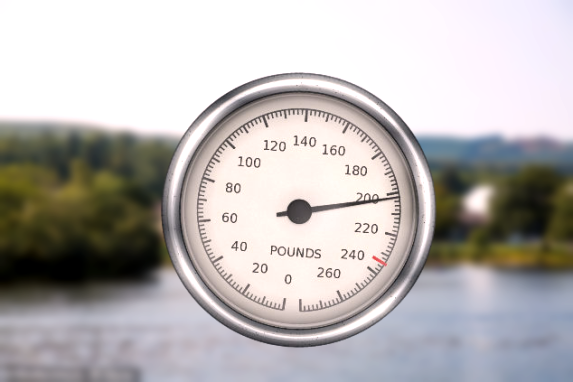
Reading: 202 lb
